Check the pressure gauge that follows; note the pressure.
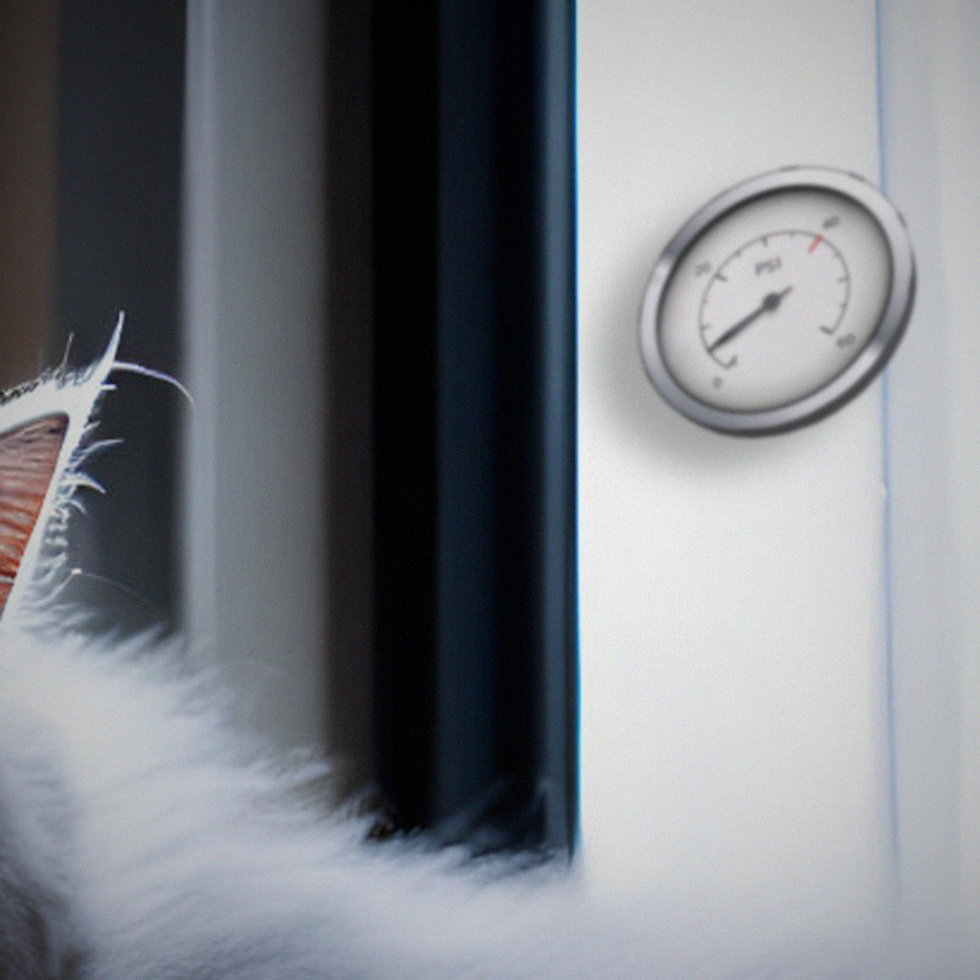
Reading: 5 psi
